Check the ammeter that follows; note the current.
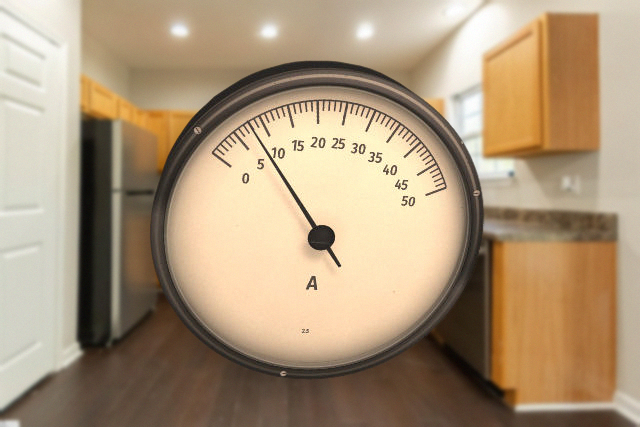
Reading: 8 A
